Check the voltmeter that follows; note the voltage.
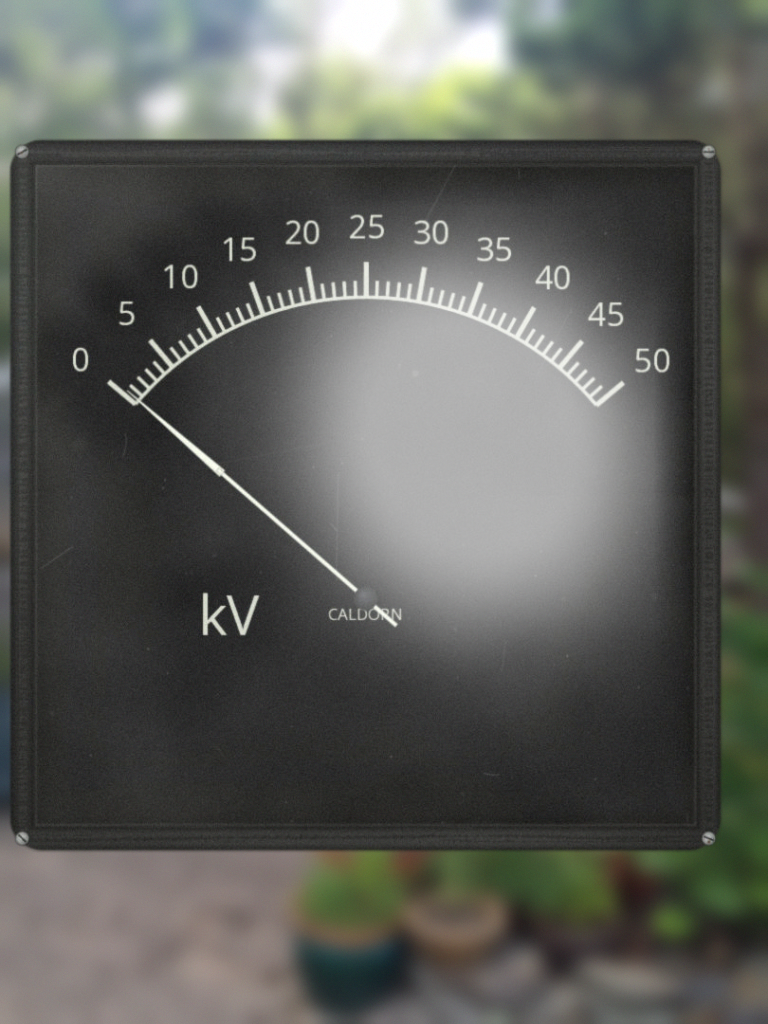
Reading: 0.5 kV
